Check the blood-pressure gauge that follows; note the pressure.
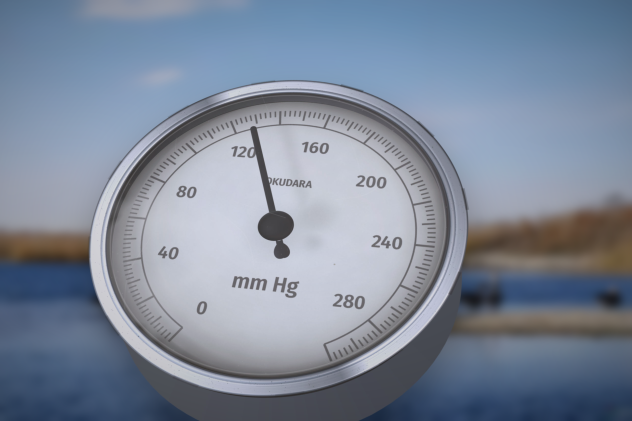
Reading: 128 mmHg
